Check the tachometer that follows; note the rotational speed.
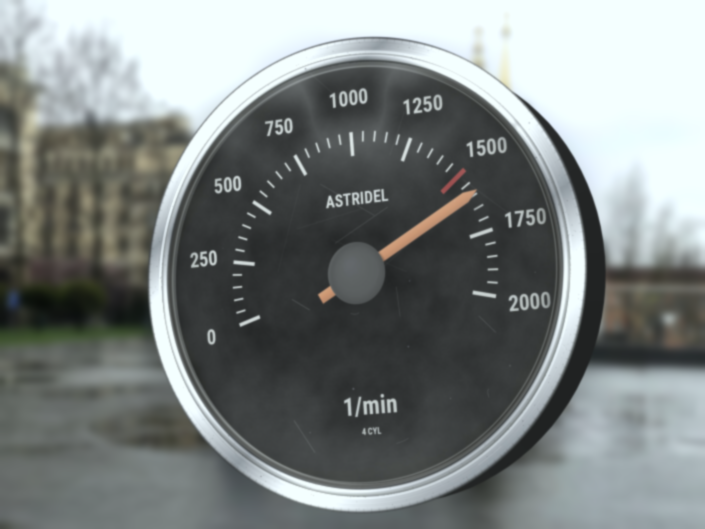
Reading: 1600 rpm
